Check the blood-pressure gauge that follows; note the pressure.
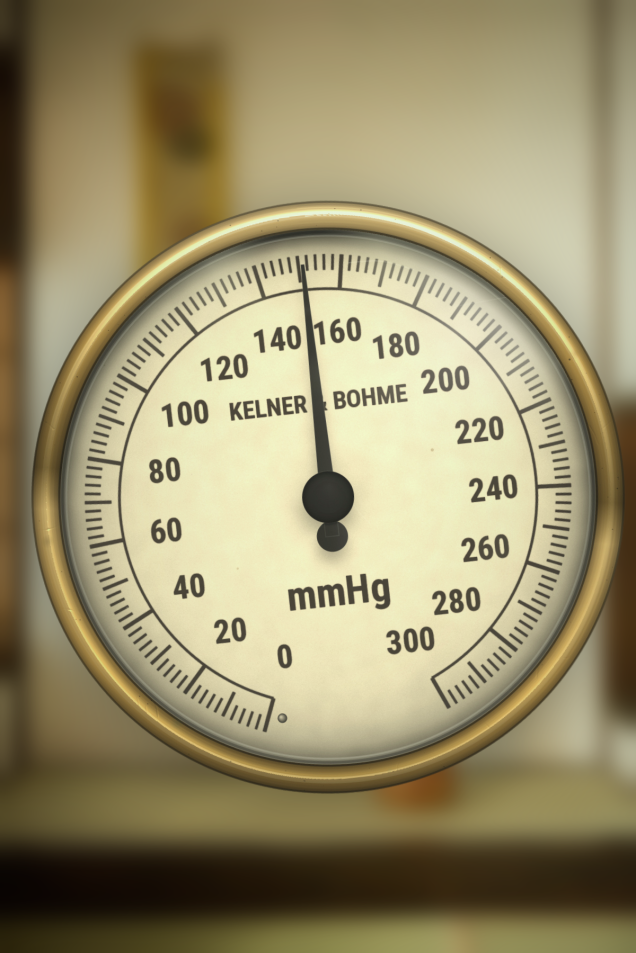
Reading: 151 mmHg
